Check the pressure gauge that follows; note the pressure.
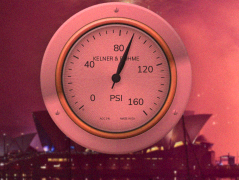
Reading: 90 psi
